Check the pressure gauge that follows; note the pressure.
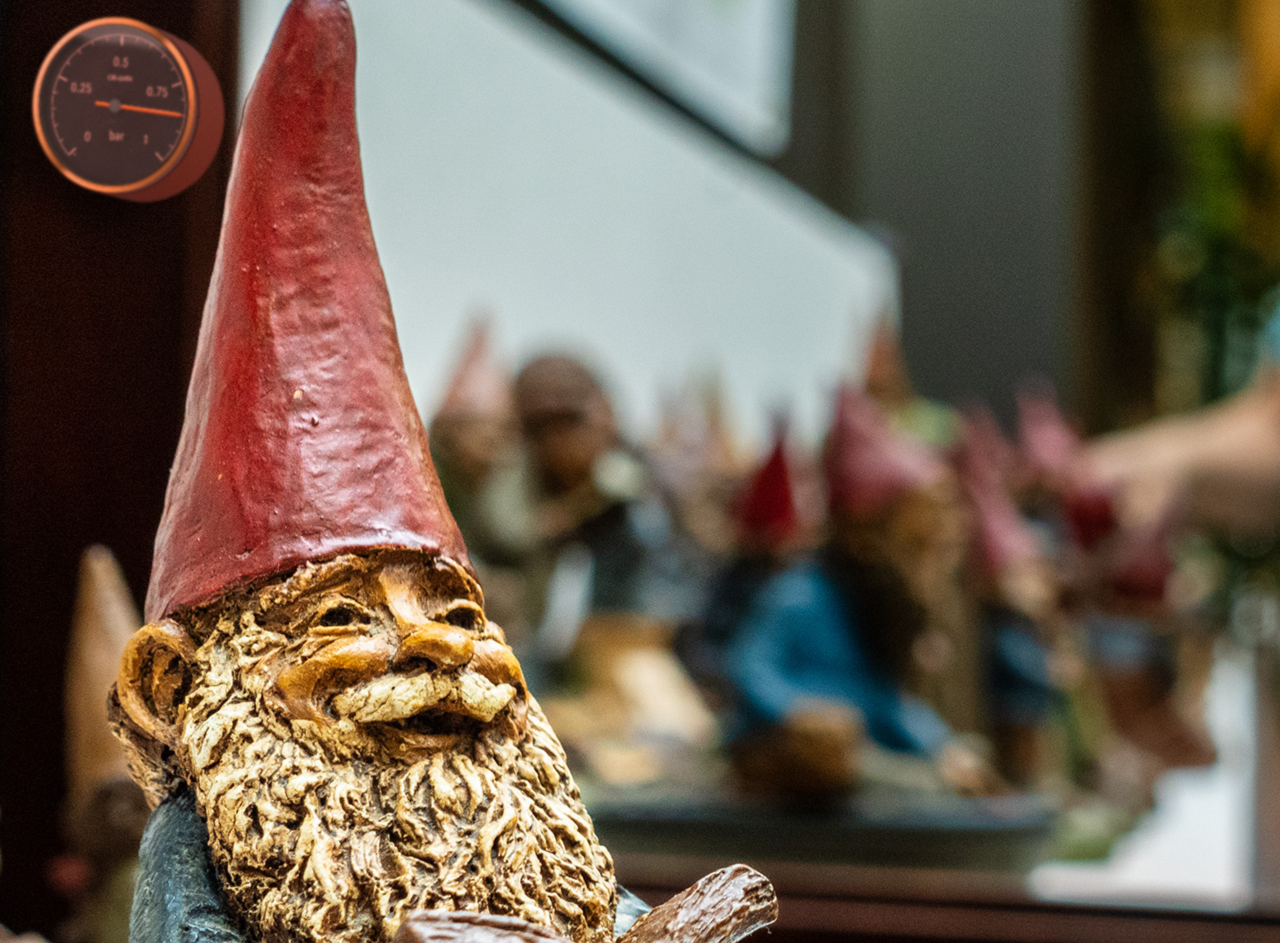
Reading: 0.85 bar
